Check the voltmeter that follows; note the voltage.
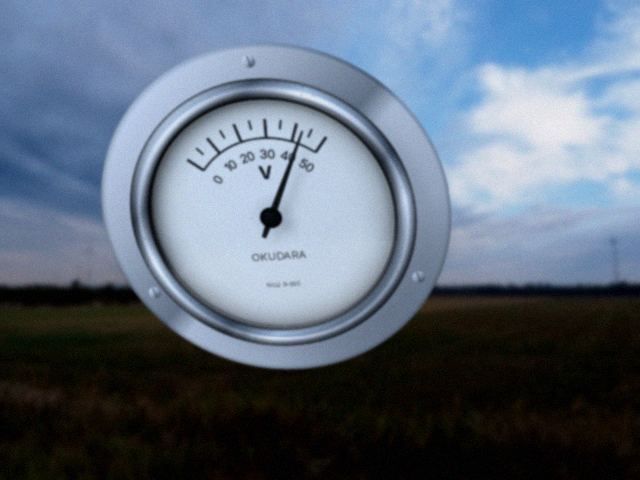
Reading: 42.5 V
